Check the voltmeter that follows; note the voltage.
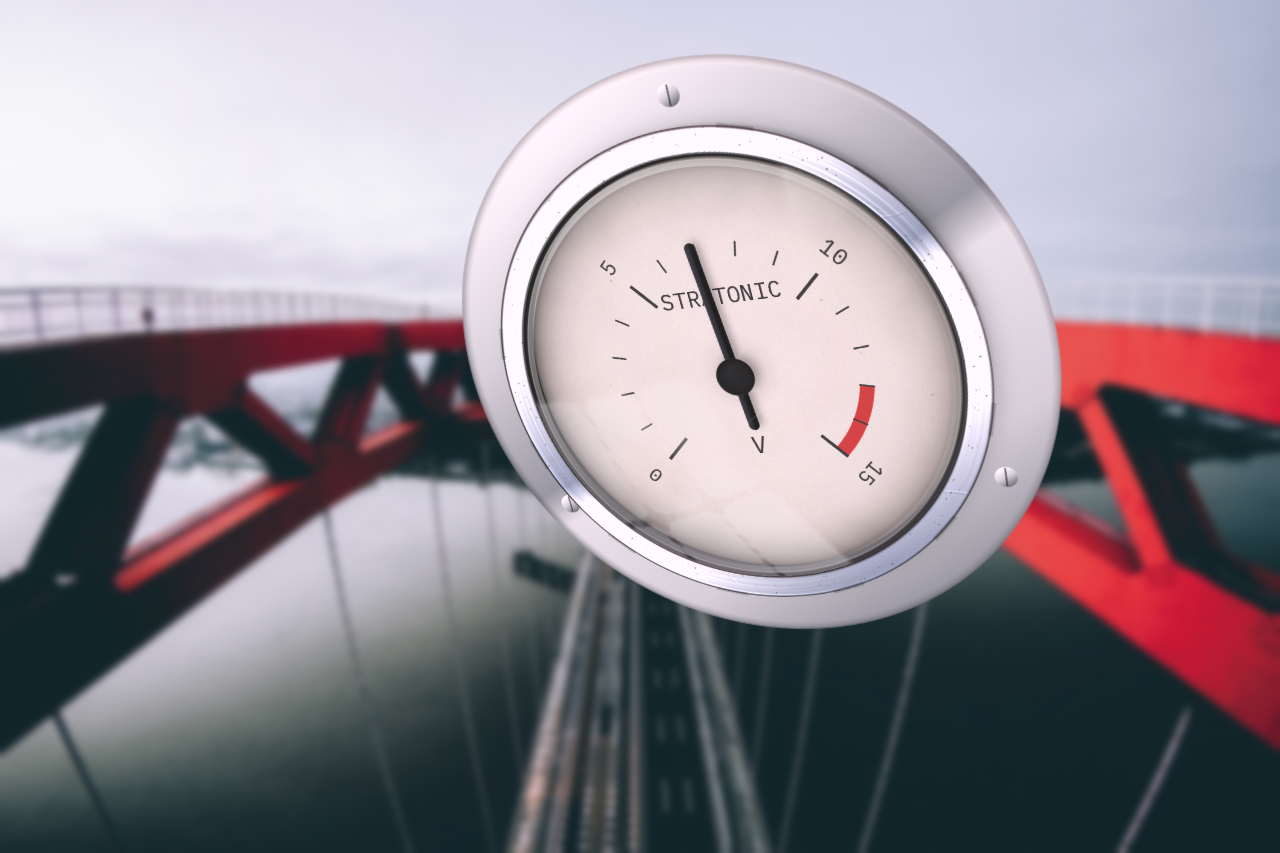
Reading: 7 V
